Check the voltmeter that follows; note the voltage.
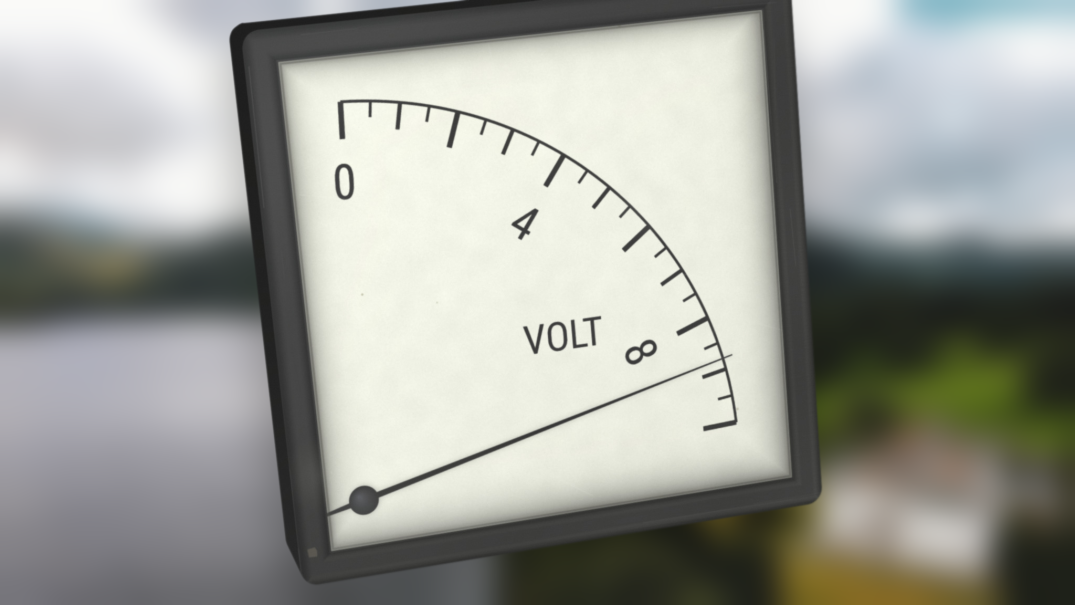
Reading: 8.75 V
